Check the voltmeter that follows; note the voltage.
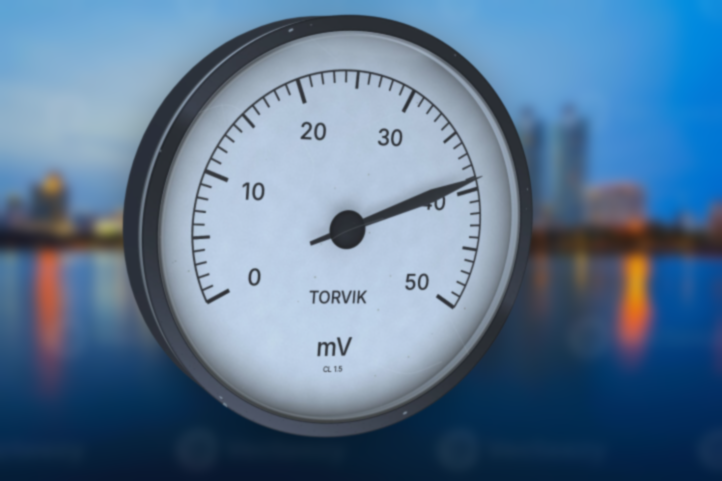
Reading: 39 mV
